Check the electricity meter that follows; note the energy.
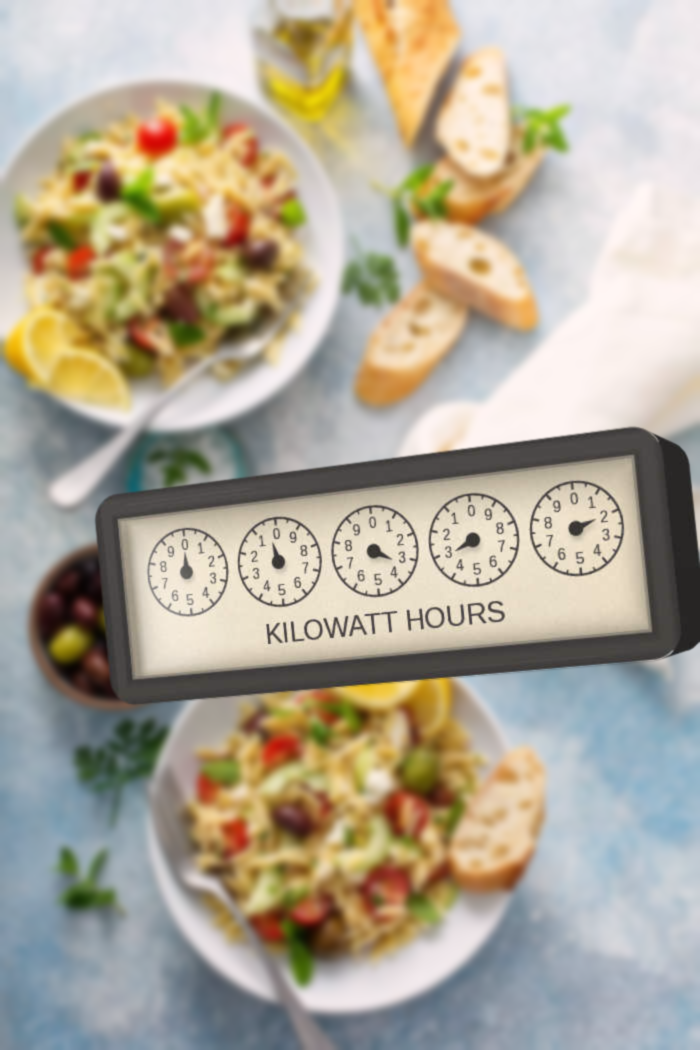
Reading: 332 kWh
